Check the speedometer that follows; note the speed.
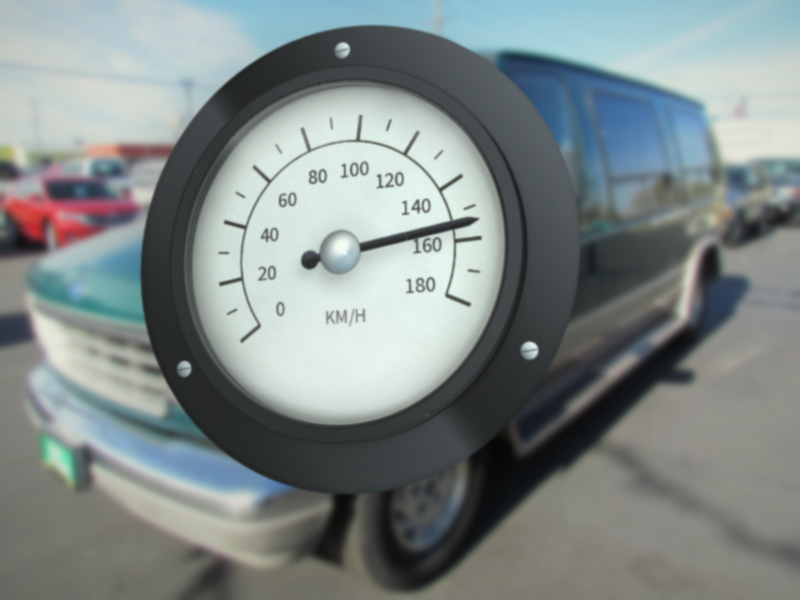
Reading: 155 km/h
